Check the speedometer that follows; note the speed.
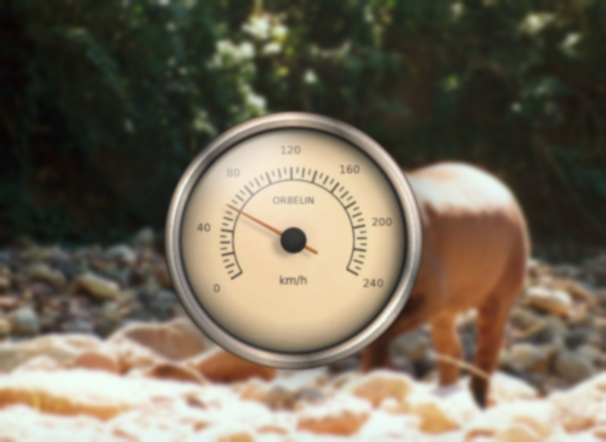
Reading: 60 km/h
